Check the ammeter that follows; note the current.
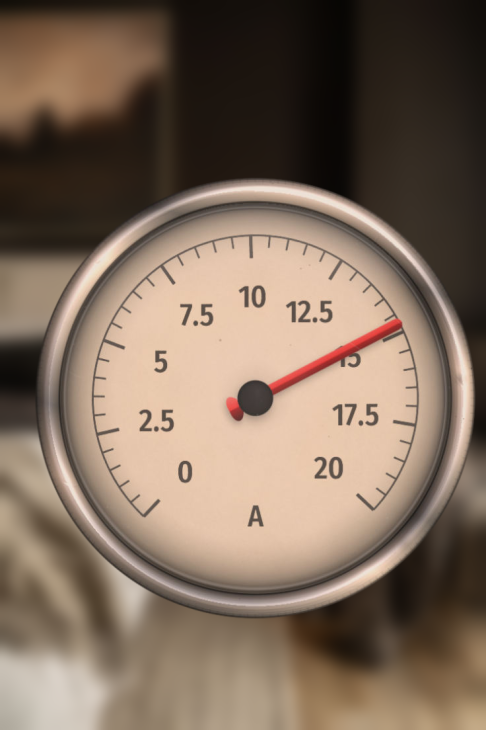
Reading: 14.75 A
